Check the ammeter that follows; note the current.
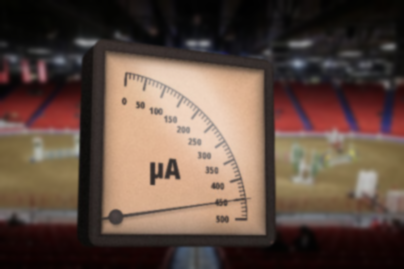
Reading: 450 µA
